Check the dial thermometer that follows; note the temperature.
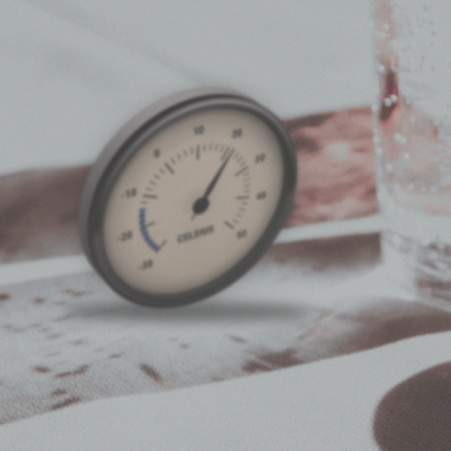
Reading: 20 °C
